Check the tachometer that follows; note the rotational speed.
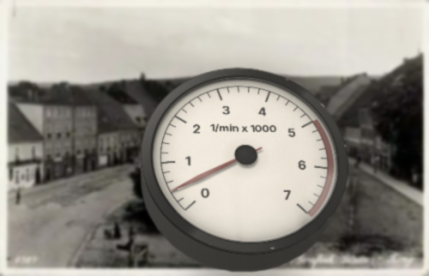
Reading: 400 rpm
